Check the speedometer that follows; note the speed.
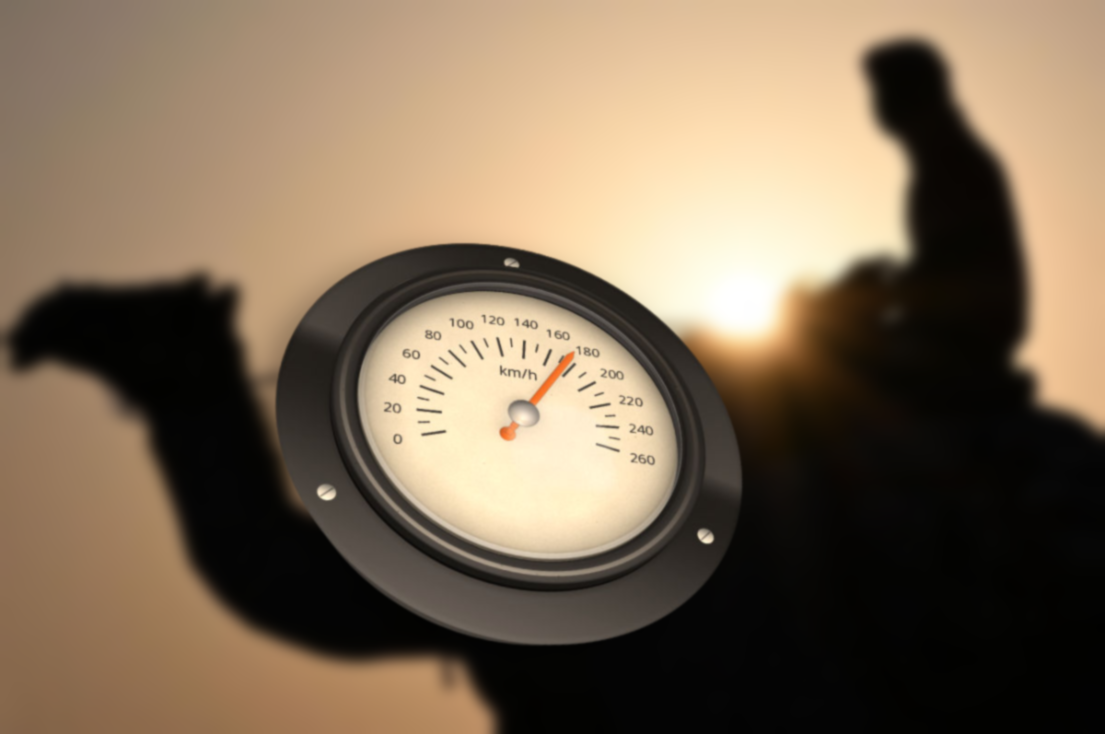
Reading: 175 km/h
